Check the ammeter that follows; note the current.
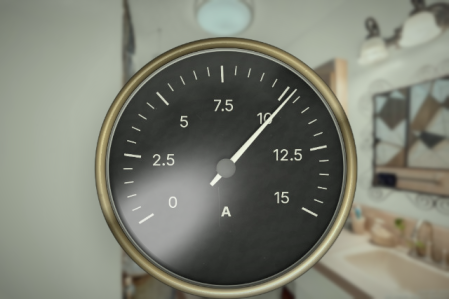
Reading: 10.25 A
